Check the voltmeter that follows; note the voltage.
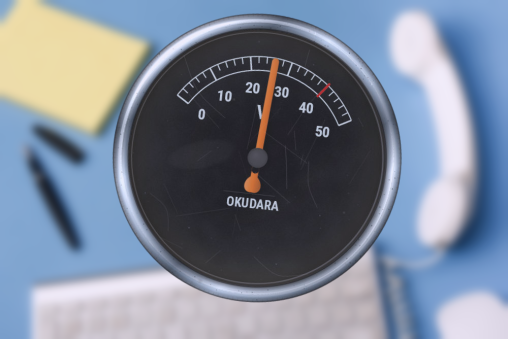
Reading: 26 V
